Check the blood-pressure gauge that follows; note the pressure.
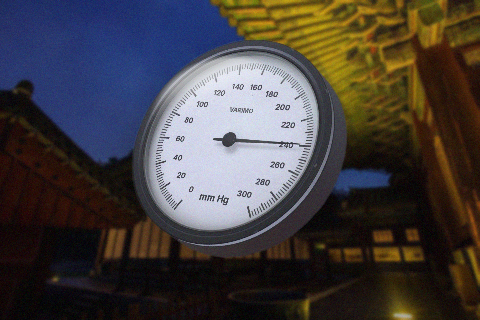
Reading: 240 mmHg
